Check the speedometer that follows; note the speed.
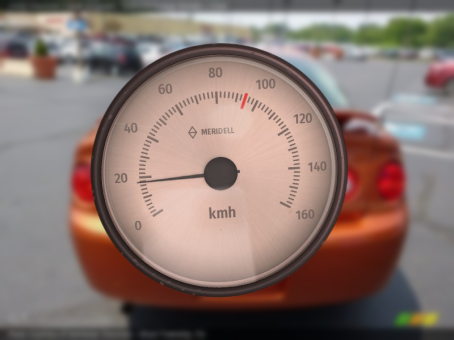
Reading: 18 km/h
